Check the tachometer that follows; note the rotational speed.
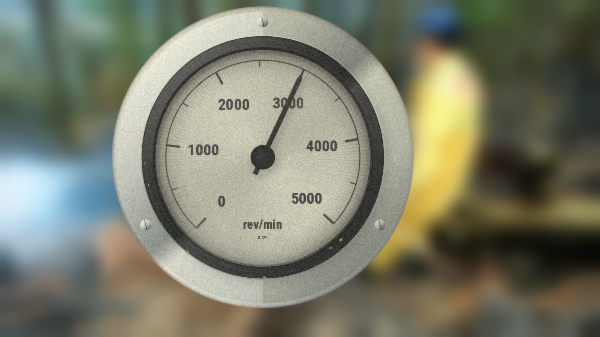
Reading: 3000 rpm
